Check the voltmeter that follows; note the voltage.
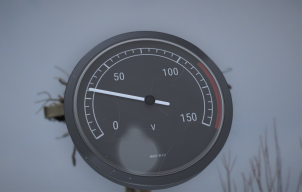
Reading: 30 V
